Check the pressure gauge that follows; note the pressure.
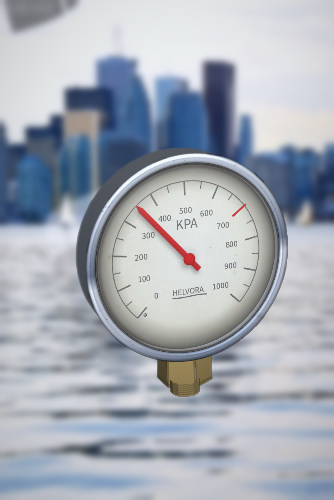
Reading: 350 kPa
